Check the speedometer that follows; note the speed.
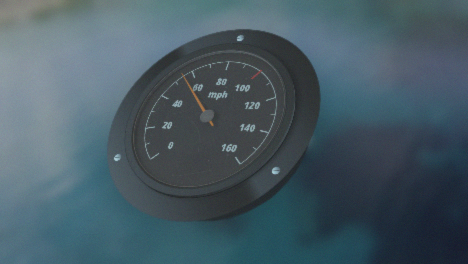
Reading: 55 mph
